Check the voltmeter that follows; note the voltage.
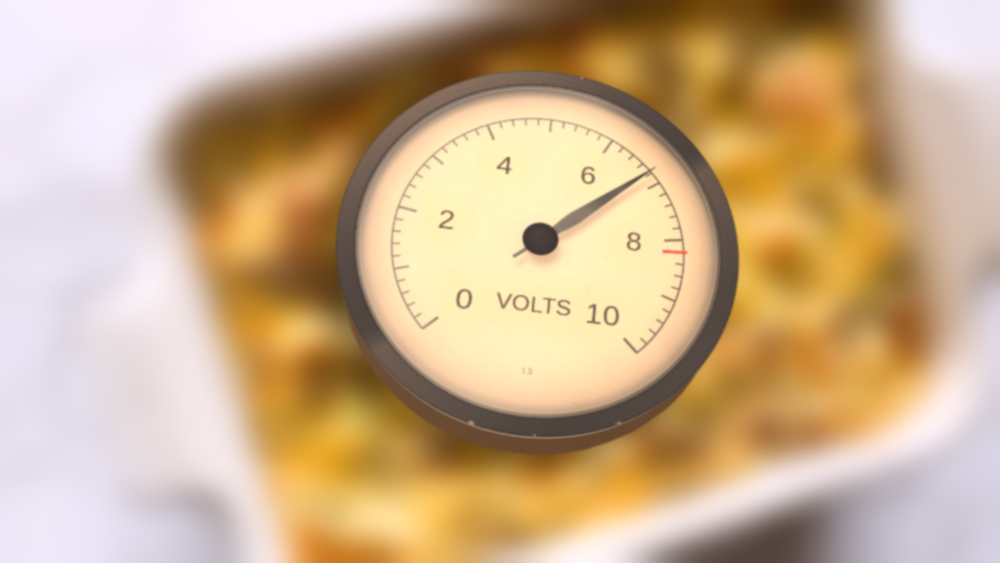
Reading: 6.8 V
